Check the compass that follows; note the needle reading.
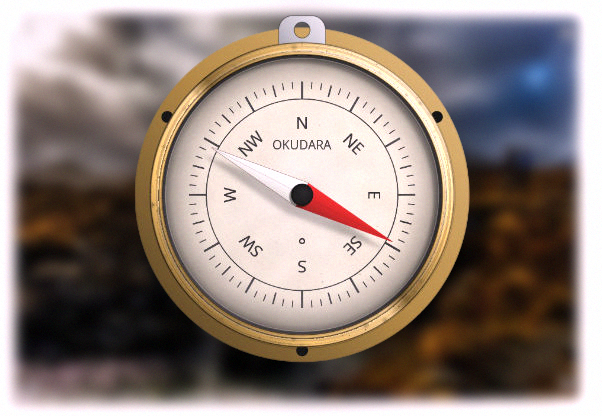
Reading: 117.5 °
